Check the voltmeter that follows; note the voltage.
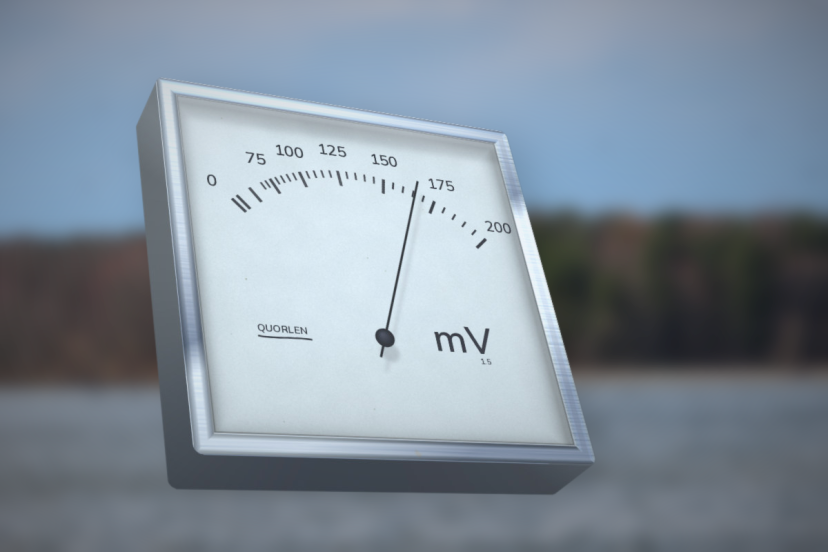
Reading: 165 mV
